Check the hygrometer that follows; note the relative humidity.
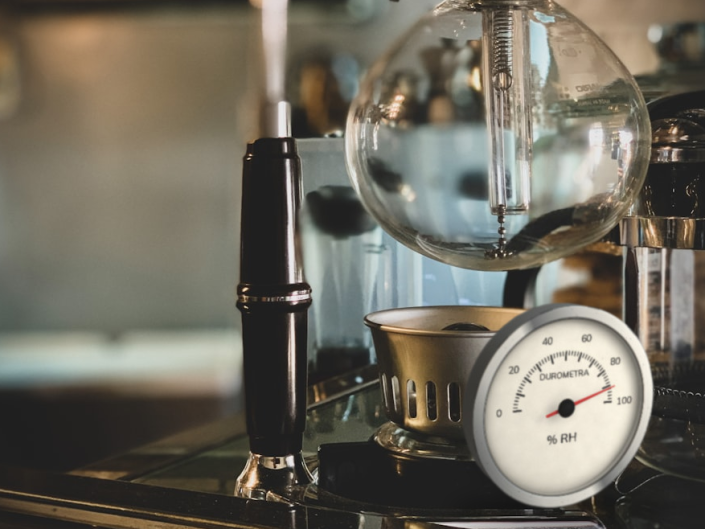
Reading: 90 %
